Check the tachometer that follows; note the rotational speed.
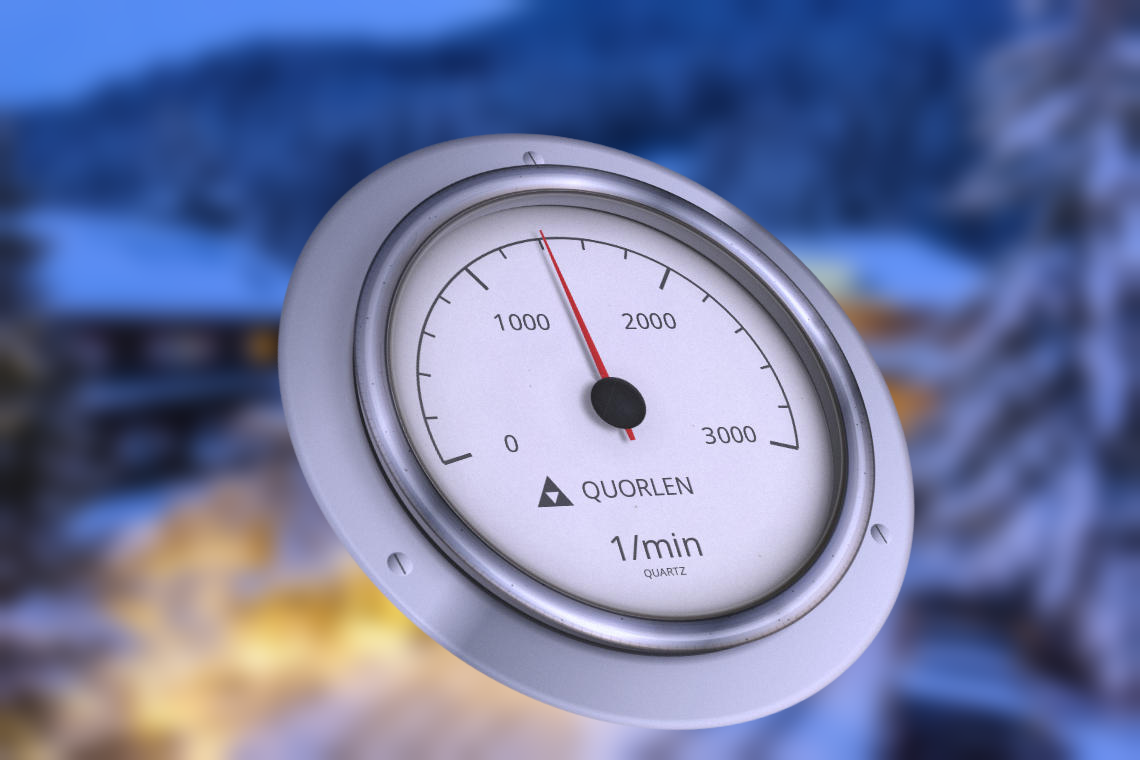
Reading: 1400 rpm
